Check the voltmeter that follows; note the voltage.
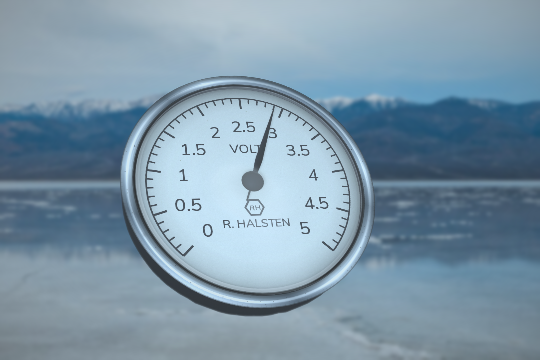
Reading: 2.9 V
